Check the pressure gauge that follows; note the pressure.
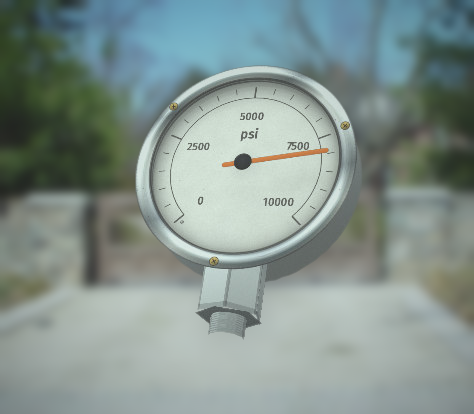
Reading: 8000 psi
